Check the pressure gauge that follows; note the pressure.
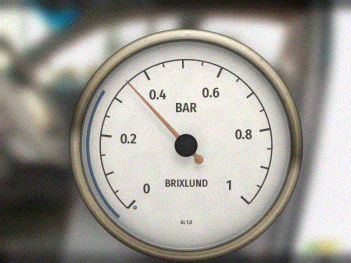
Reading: 0.35 bar
